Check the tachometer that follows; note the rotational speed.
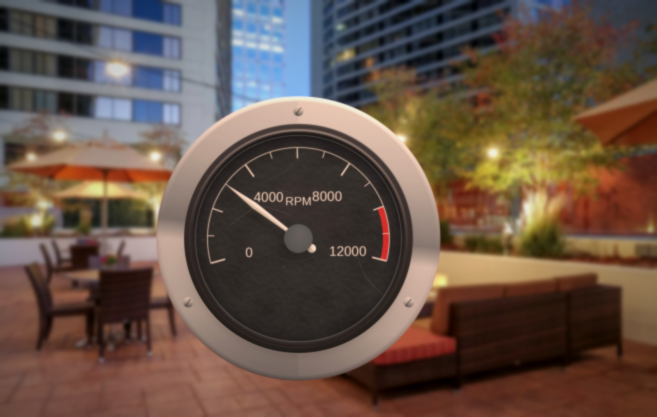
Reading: 3000 rpm
